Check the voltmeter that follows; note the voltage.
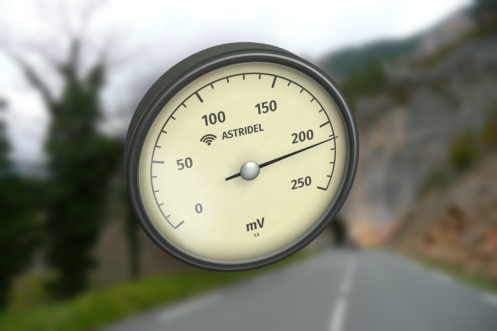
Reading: 210 mV
